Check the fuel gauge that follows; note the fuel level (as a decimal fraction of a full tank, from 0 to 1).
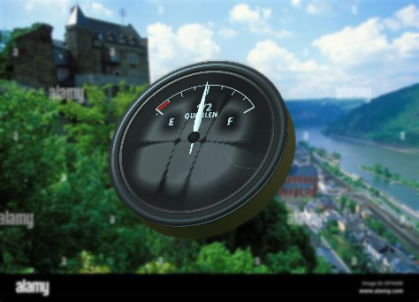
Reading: 0.5
